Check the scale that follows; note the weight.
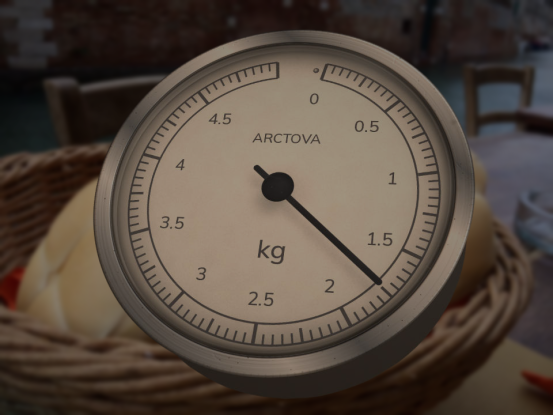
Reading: 1.75 kg
